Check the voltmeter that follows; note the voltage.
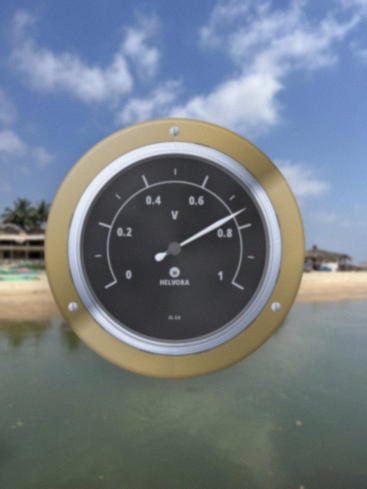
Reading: 0.75 V
